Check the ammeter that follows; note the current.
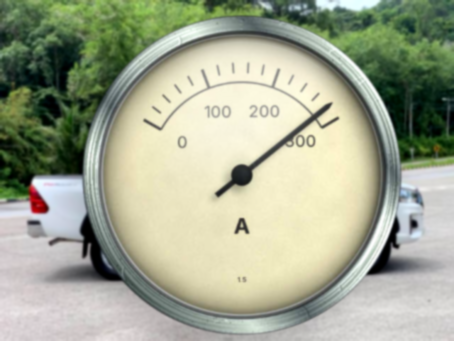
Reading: 280 A
